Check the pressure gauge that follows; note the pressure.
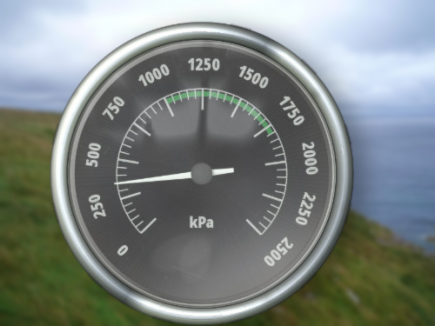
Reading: 350 kPa
